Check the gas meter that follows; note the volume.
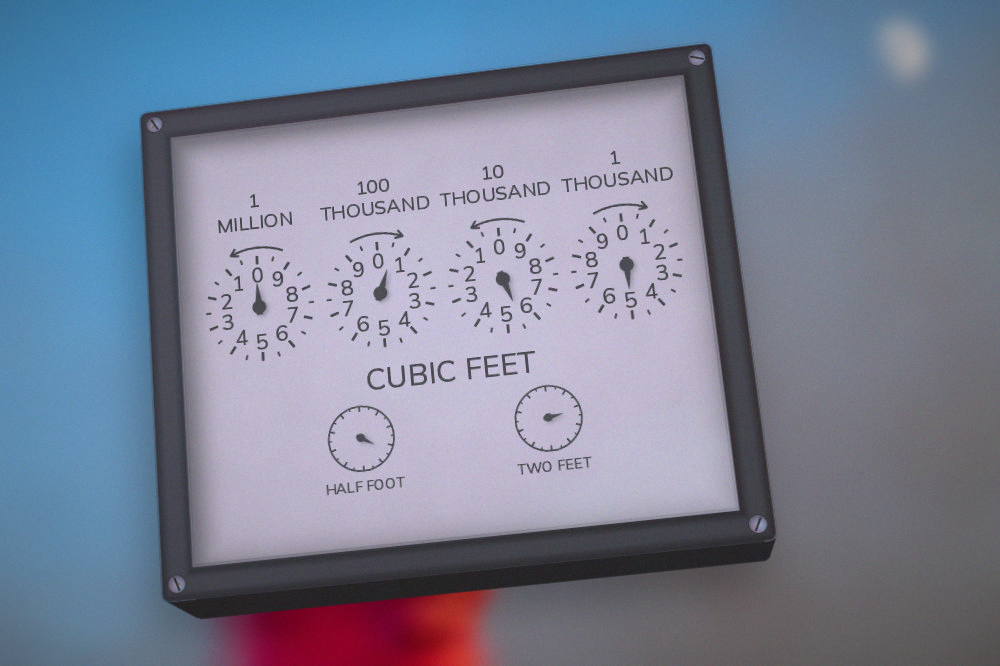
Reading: 5500 ft³
